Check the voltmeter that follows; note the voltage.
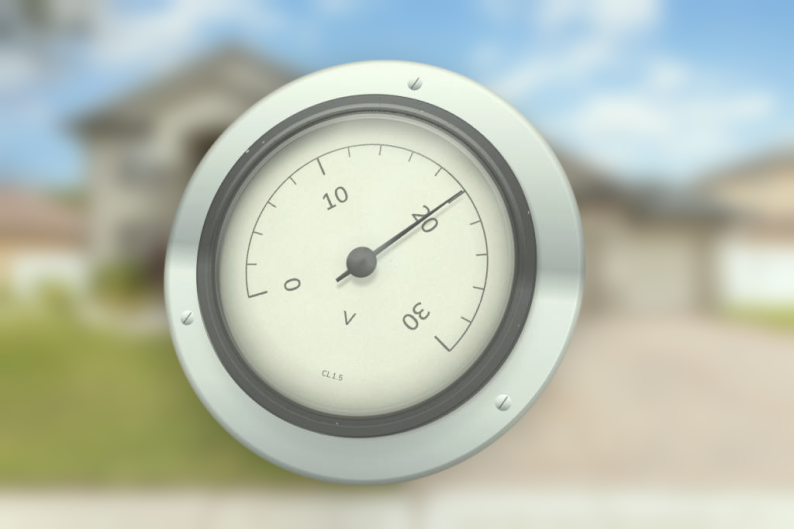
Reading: 20 V
